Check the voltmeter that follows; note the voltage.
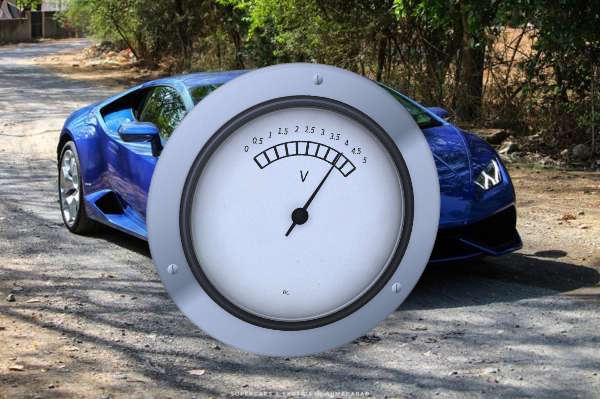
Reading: 4 V
